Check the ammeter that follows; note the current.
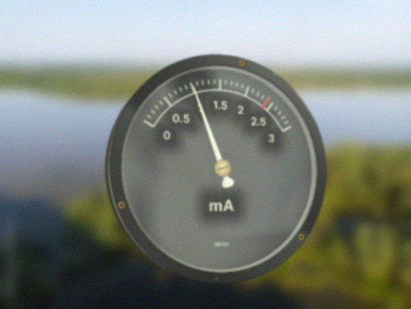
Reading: 1 mA
